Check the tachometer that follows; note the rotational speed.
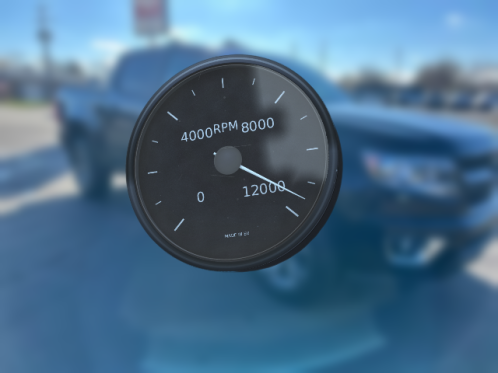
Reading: 11500 rpm
